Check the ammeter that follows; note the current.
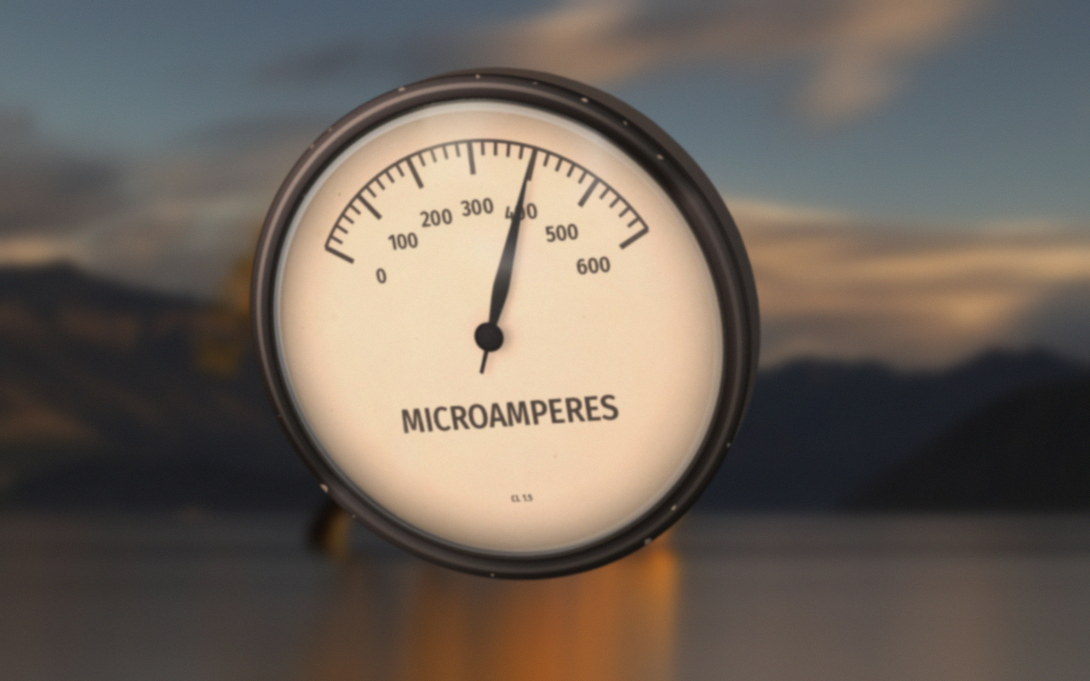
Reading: 400 µA
